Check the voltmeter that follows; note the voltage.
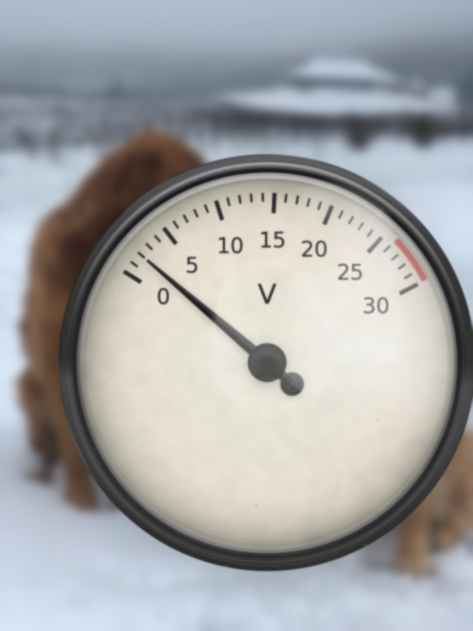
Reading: 2 V
